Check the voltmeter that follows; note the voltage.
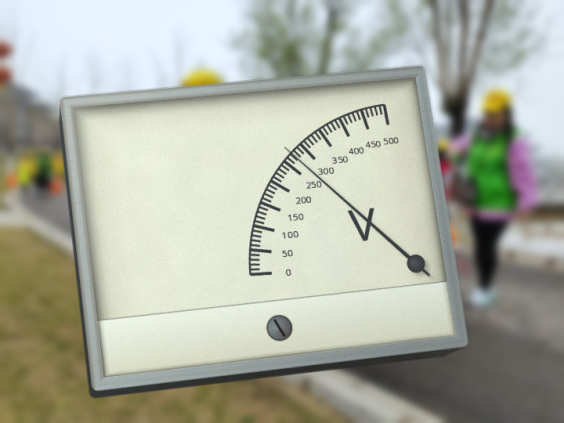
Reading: 270 V
